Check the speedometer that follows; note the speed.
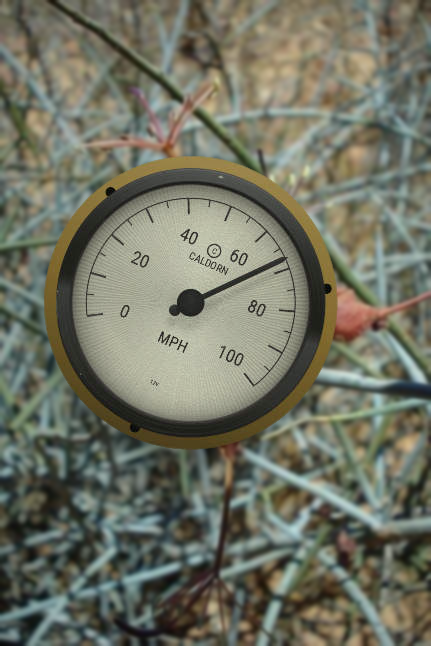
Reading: 67.5 mph
